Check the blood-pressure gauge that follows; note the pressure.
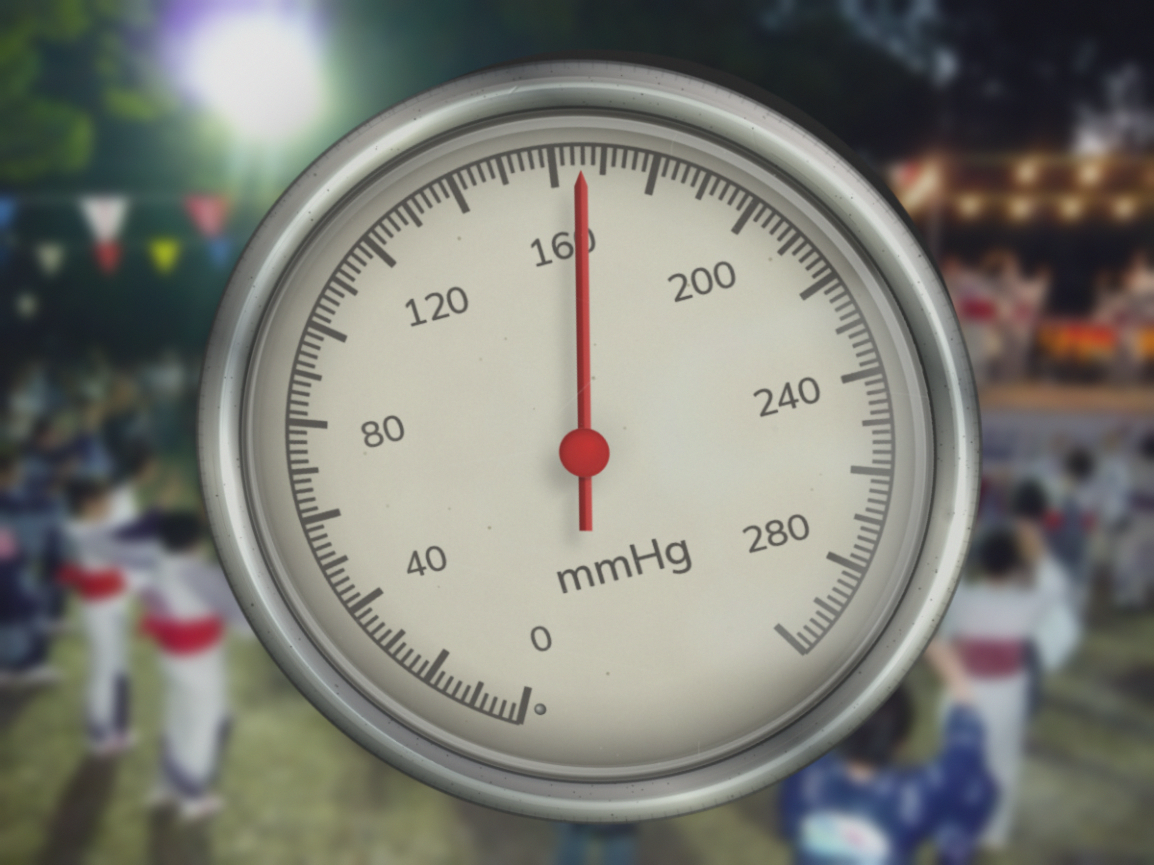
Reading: 166 mmHg
